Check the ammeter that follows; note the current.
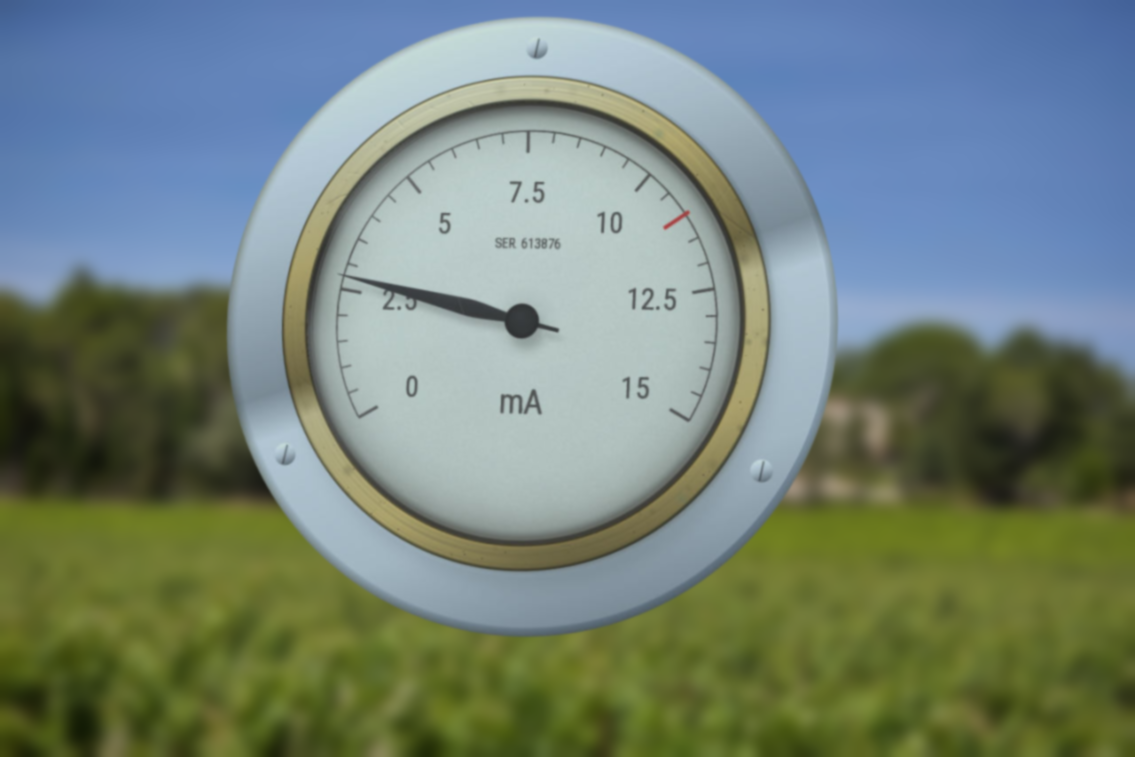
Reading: 2.75 mA
